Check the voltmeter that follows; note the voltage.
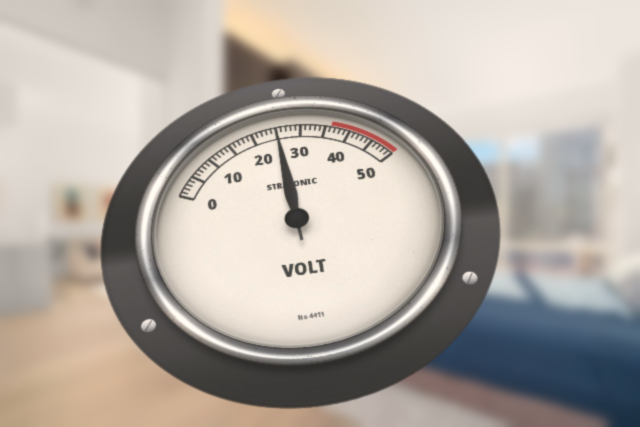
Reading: 25 V
